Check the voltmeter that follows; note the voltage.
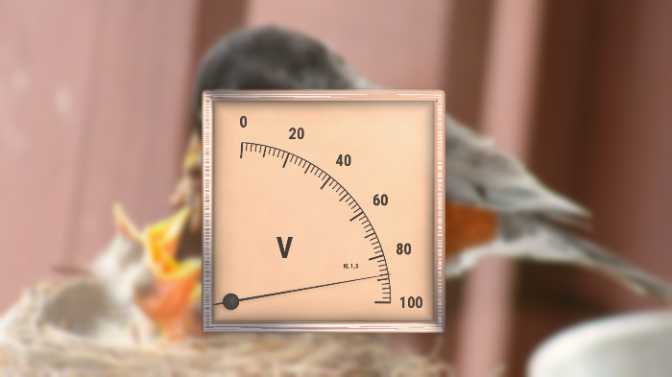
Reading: 88 V
